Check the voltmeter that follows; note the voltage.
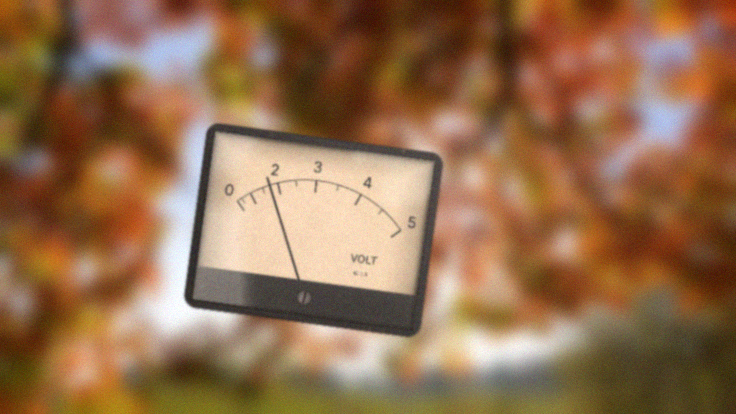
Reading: 1.75 V
